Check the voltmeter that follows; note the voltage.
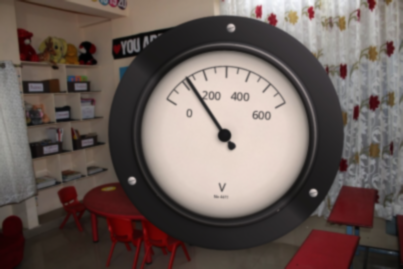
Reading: 125 V
